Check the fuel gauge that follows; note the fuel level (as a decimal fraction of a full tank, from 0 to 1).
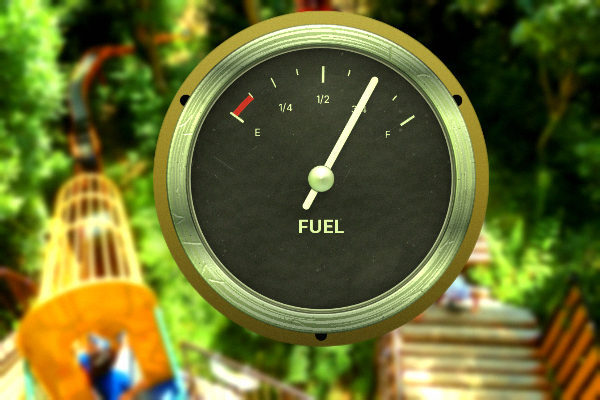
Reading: 0.75
